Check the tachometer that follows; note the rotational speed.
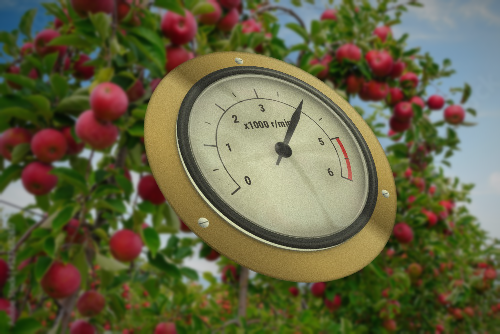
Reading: 4000 rpm
